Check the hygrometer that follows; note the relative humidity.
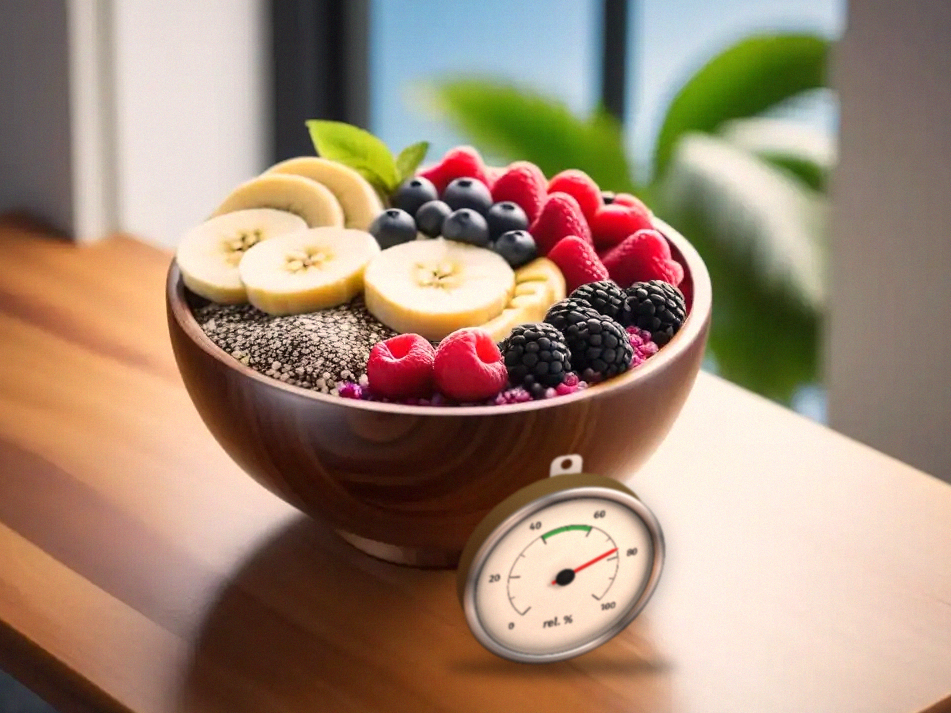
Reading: 75 %
